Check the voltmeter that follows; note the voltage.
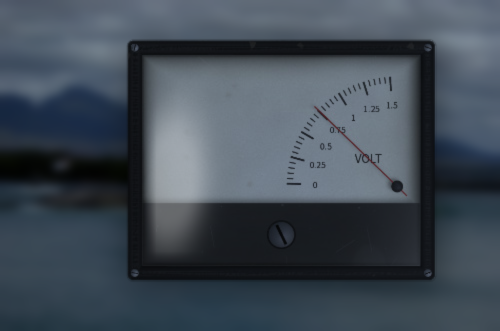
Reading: 0.75 V
